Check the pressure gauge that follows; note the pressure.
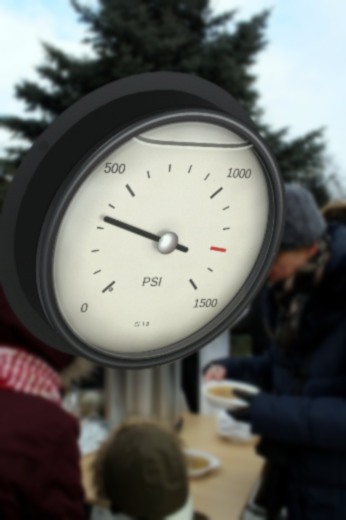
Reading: 350 psi
